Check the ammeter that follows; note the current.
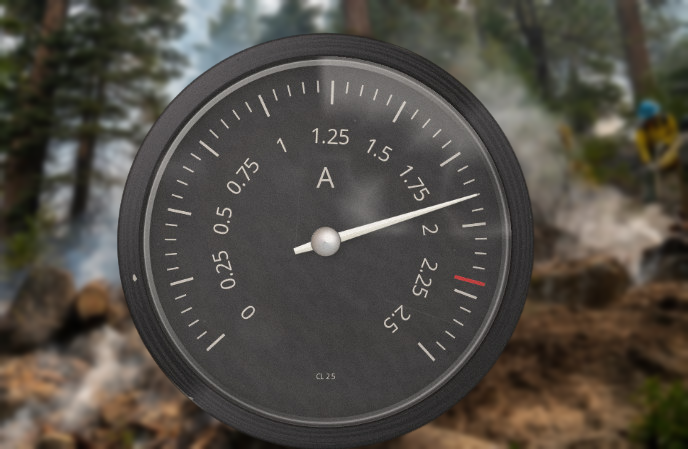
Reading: 1.9 A
